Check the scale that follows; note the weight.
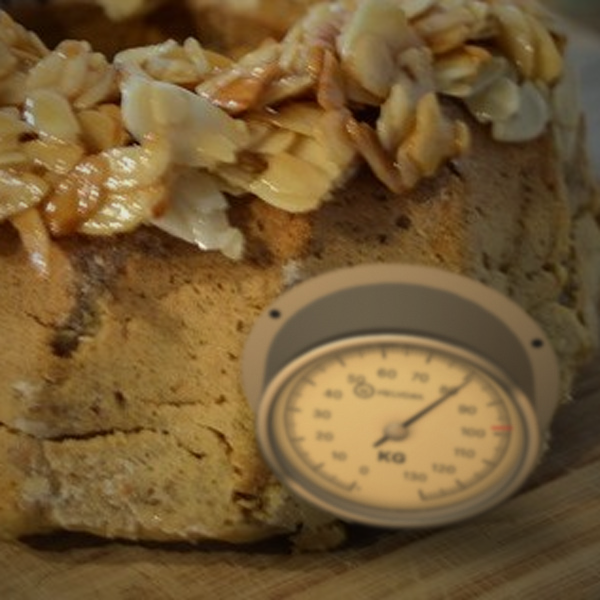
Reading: 80 kg
